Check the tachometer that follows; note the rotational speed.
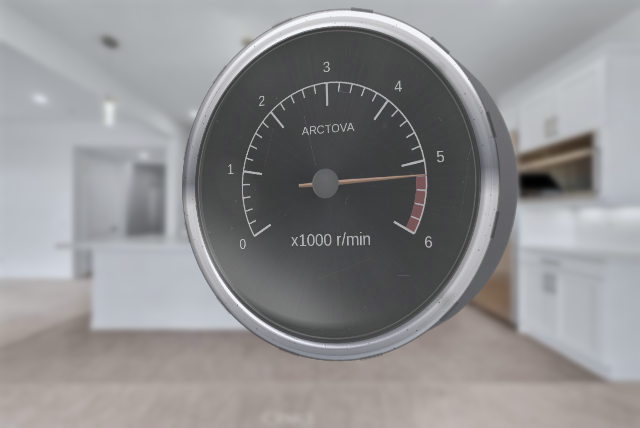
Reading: 5200 rpm
